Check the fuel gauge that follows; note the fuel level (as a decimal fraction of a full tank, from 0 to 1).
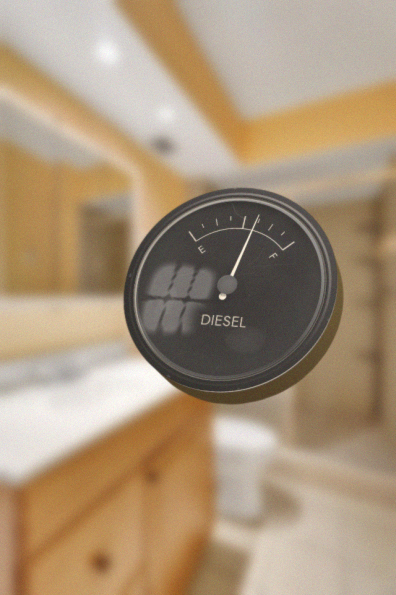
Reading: 0.625
